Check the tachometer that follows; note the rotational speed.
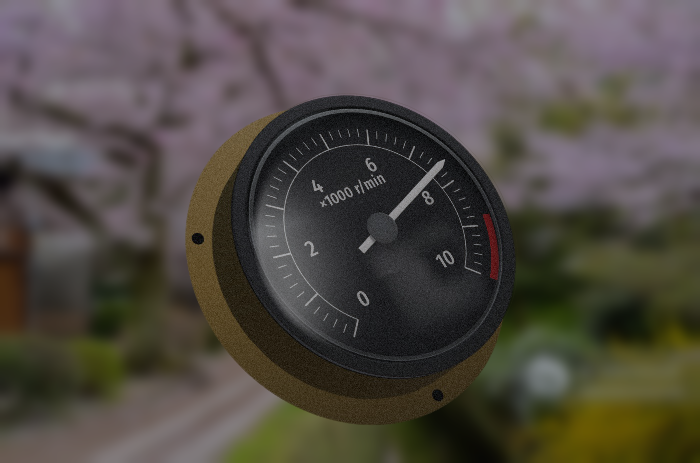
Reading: 7600 rpm
